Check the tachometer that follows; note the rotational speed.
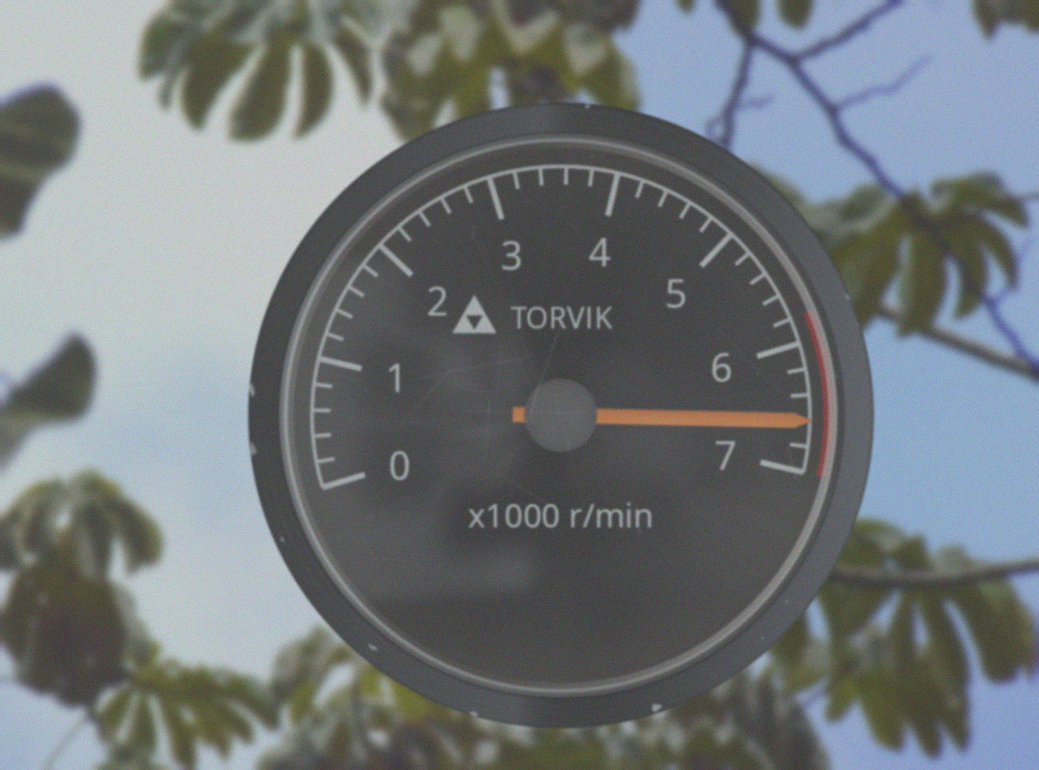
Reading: 6600 rpm
